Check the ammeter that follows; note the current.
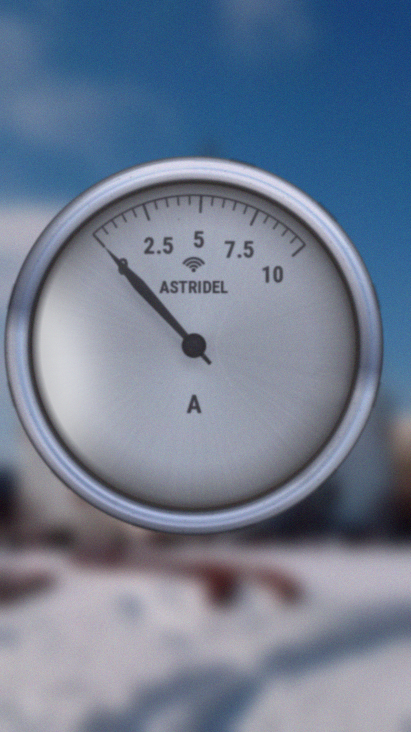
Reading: 0 A
